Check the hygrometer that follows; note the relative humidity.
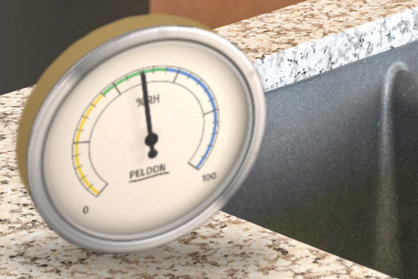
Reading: 48 %
